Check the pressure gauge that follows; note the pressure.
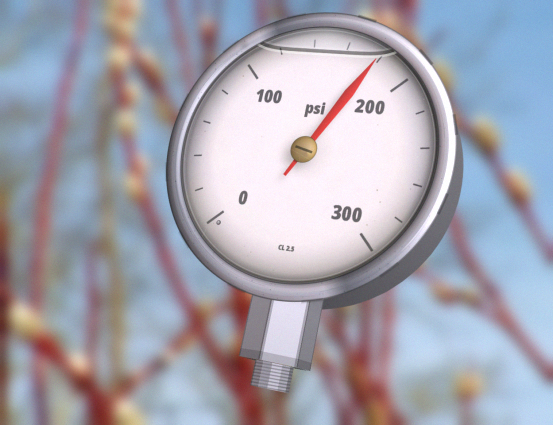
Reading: 180 psi
